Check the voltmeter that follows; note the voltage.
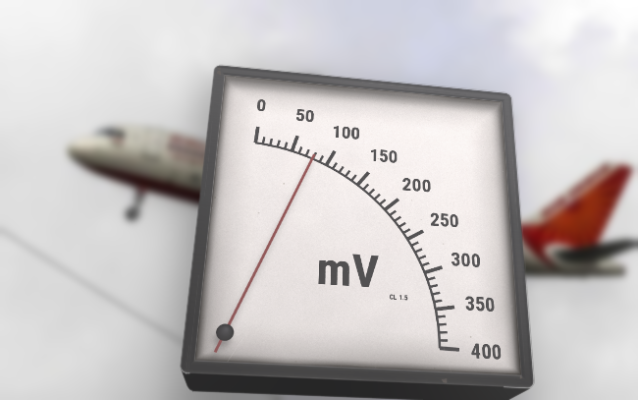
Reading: 80 mV
